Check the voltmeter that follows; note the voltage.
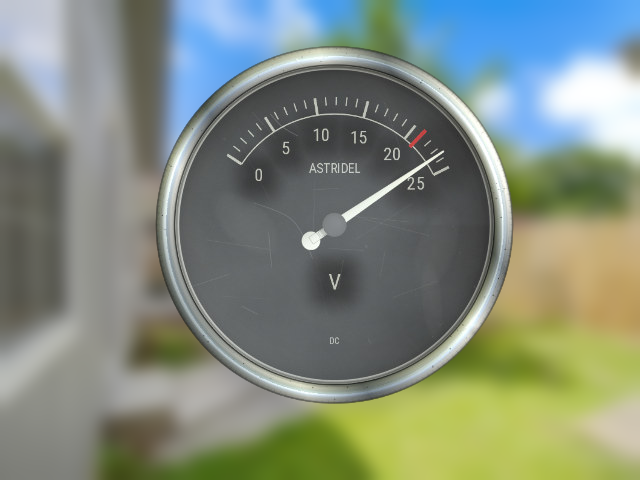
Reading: 23.5 V
